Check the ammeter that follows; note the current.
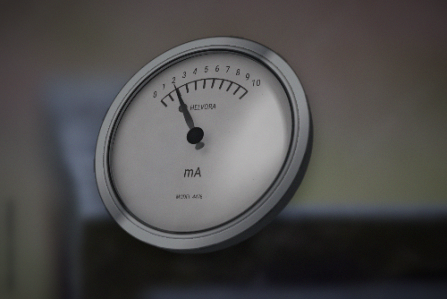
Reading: 2 mA
